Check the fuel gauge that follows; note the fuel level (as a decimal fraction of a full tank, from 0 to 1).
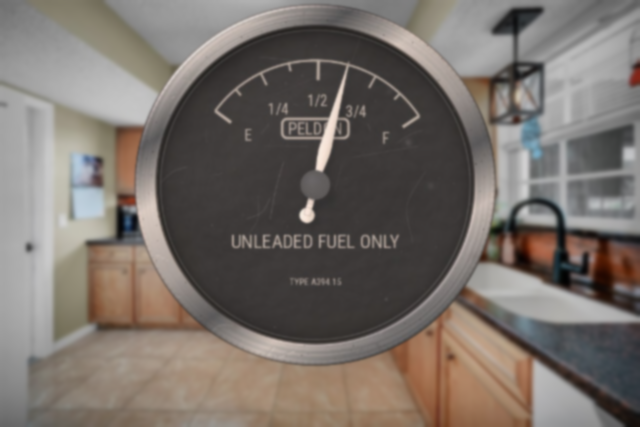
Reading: 0.625
